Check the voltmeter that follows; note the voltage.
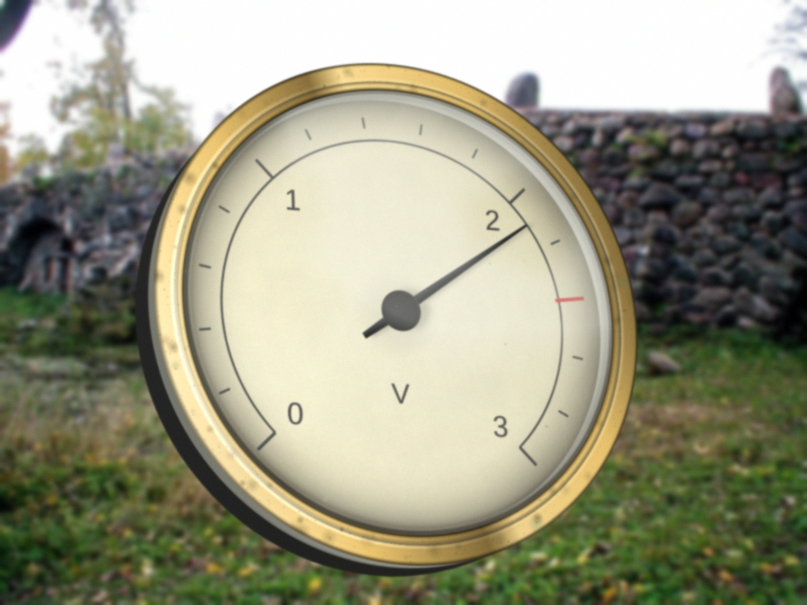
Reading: 2.1 V
